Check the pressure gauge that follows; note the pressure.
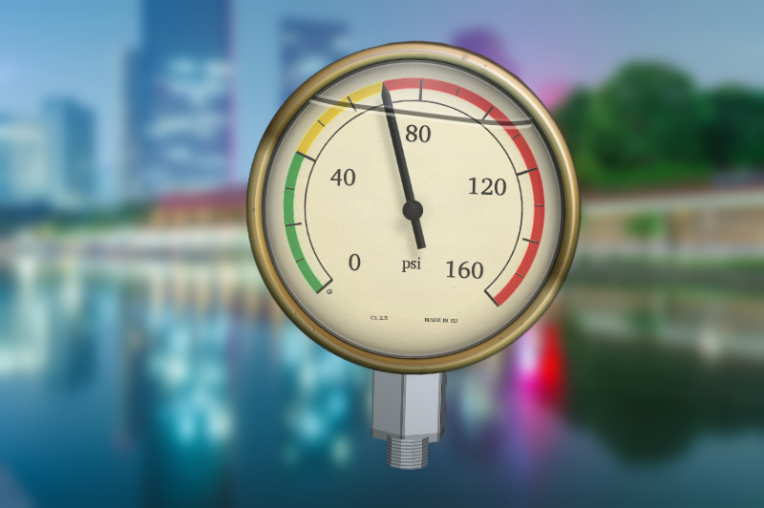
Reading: 70 psi
